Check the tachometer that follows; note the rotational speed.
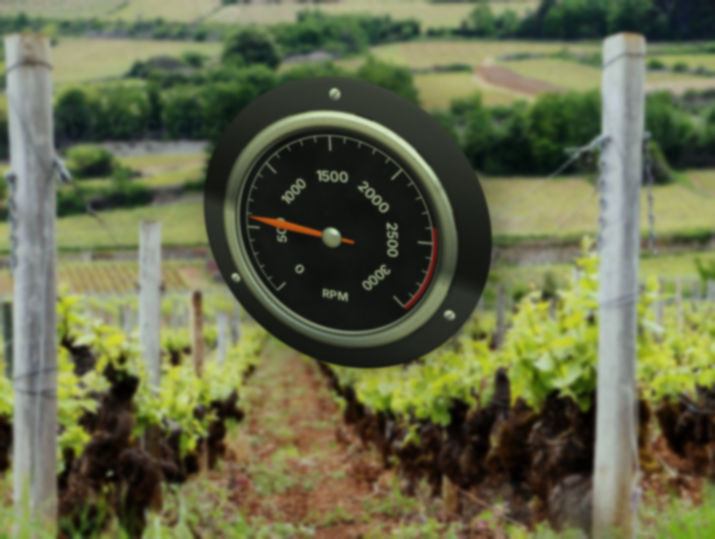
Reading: 600 rpm
